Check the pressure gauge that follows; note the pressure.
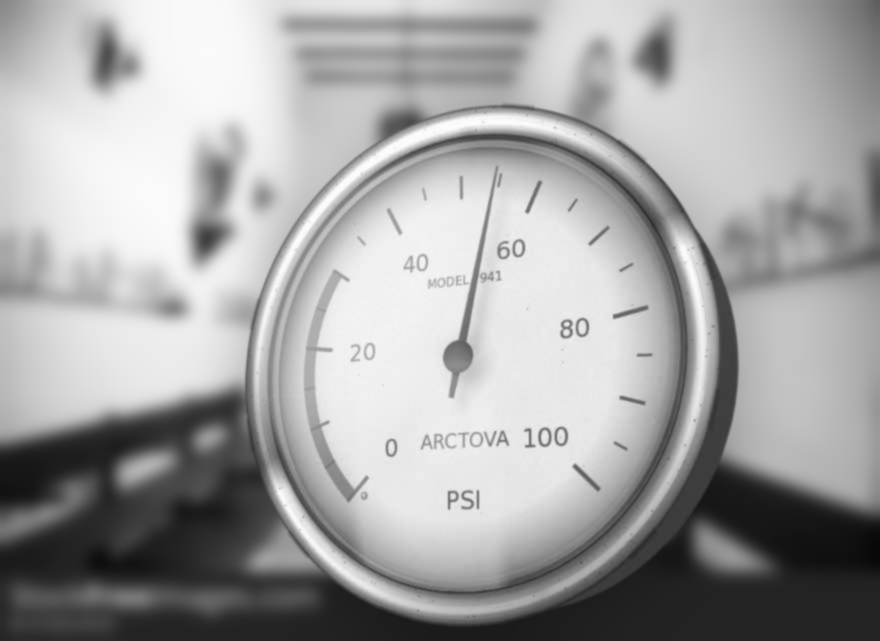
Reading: 55 psi
